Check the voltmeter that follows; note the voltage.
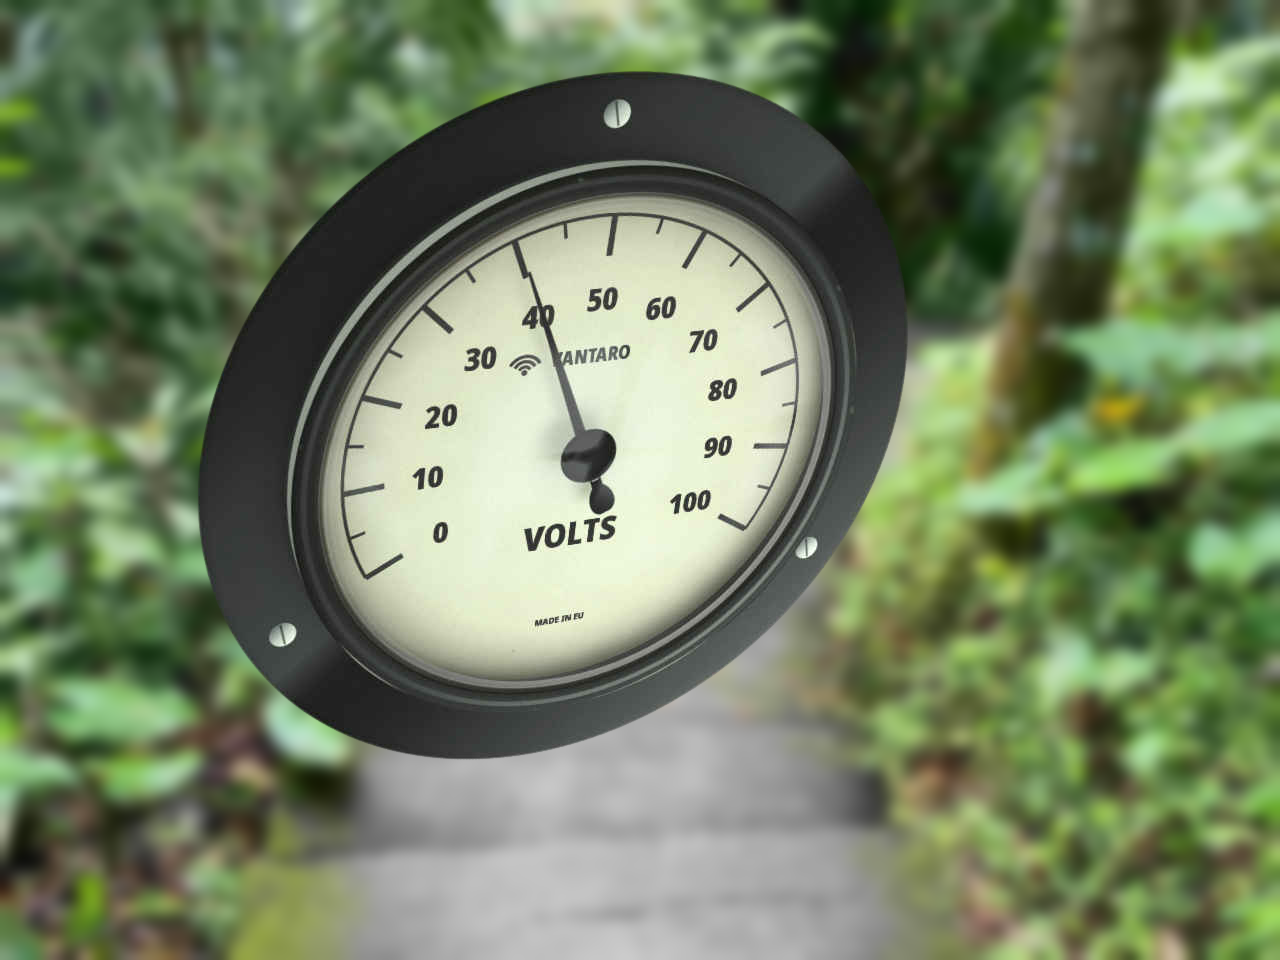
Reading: 40 V
